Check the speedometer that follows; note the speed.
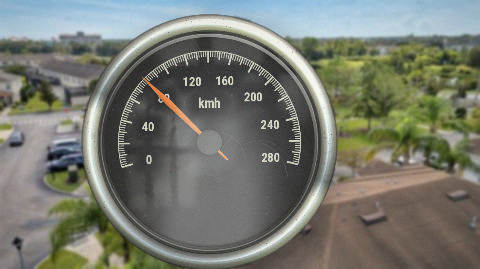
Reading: 80 km/h
